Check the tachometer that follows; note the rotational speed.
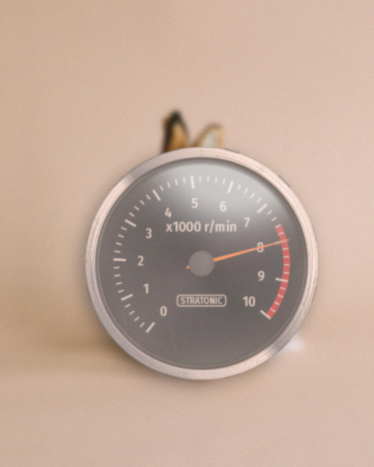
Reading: 8000 rpm
